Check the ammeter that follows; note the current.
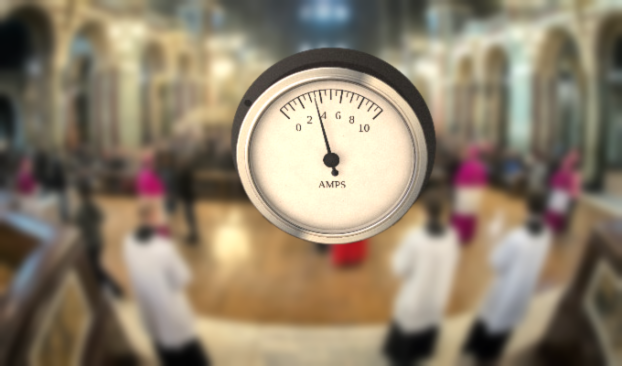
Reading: 3.5 A
